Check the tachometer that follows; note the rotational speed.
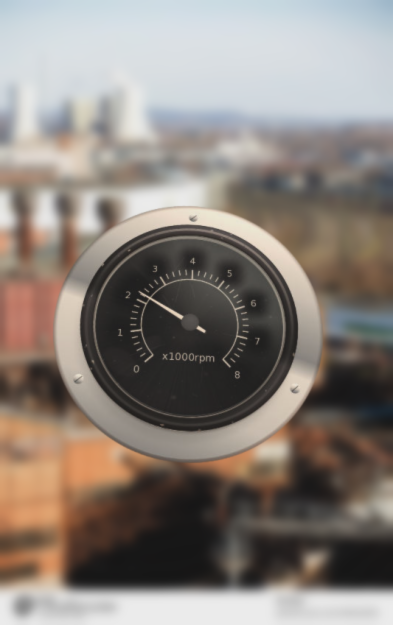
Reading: 2200 rpm
